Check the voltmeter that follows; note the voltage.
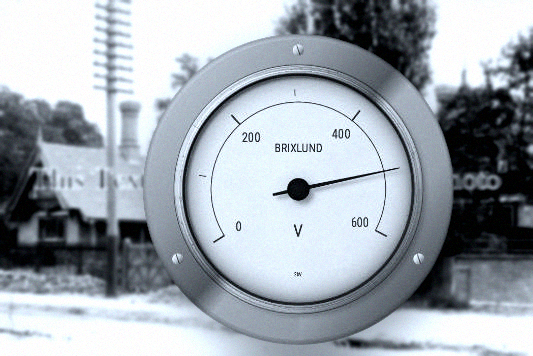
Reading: 500 V
